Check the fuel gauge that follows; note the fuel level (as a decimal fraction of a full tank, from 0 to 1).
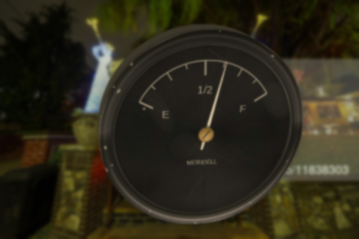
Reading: 0.625
